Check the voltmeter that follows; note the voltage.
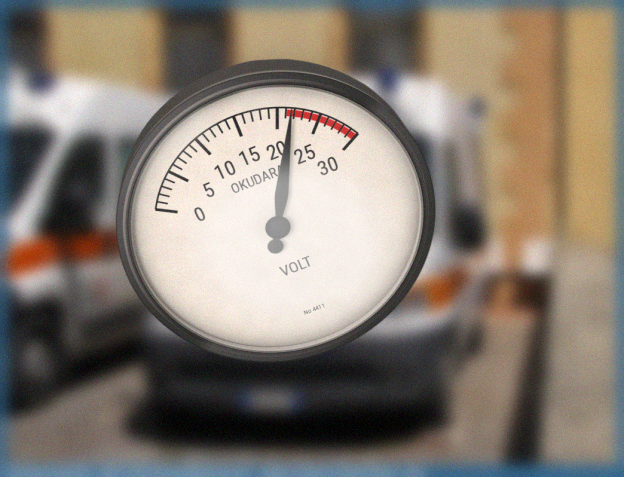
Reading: 21.5 V
